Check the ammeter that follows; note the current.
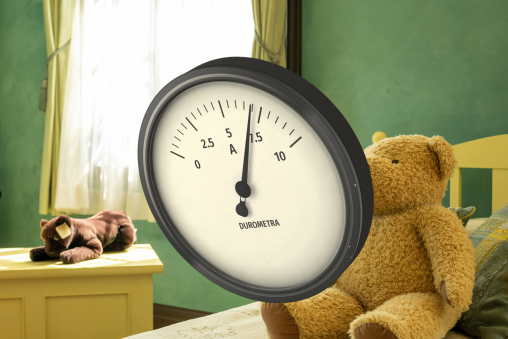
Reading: 7 A
